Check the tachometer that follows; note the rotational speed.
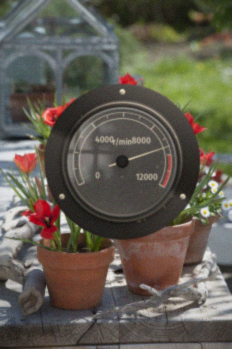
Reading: 9500 rpm
